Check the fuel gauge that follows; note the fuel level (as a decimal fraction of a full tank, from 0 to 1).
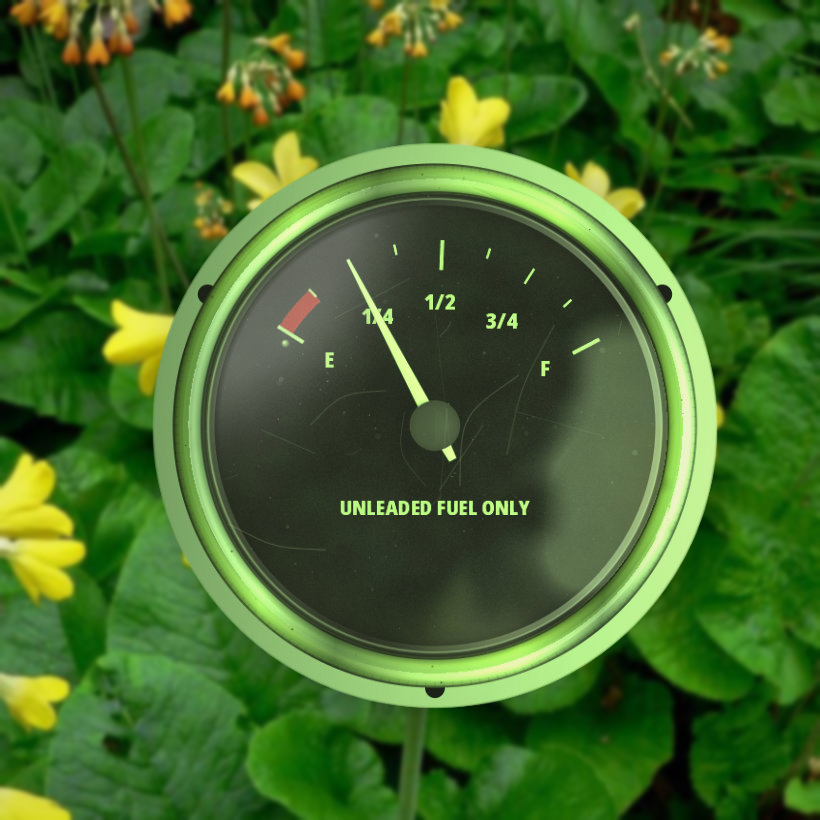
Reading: 0.25
